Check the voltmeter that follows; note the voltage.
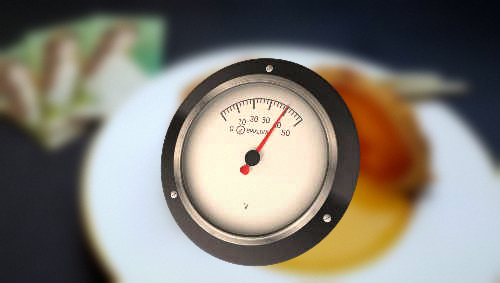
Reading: 40 V
